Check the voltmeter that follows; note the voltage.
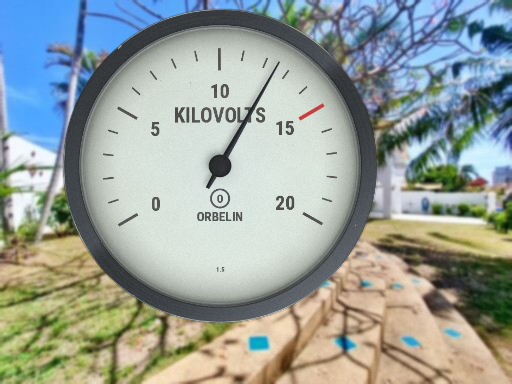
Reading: 12.5 kV
